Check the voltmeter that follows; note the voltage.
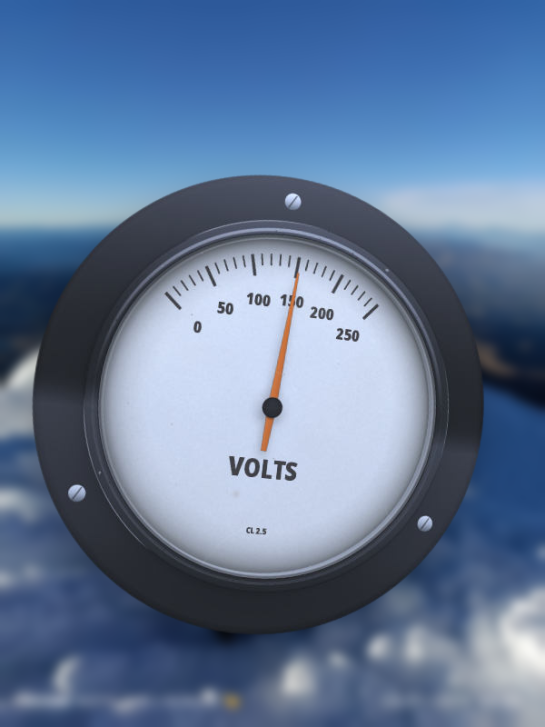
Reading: 150 V
